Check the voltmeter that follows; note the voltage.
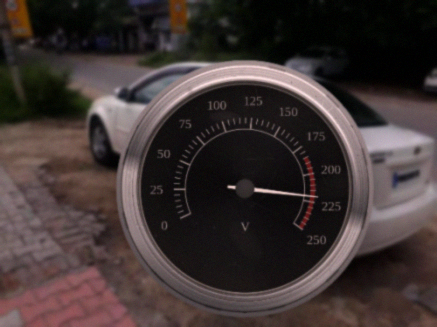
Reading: 220 V
